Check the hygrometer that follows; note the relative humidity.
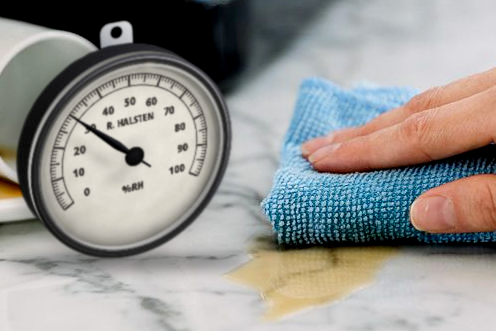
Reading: 30 %
